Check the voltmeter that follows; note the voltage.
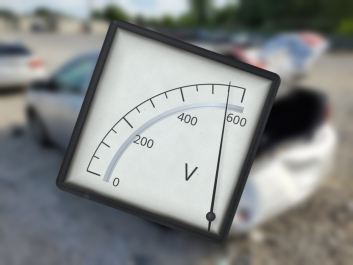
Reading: 550 V
